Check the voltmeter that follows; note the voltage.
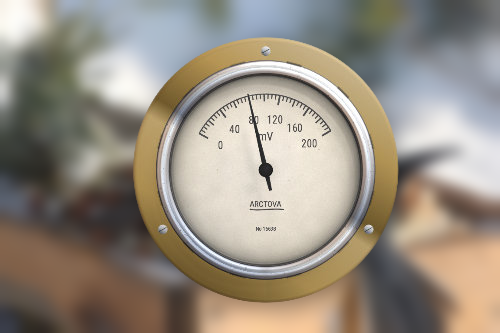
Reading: 80 mV
